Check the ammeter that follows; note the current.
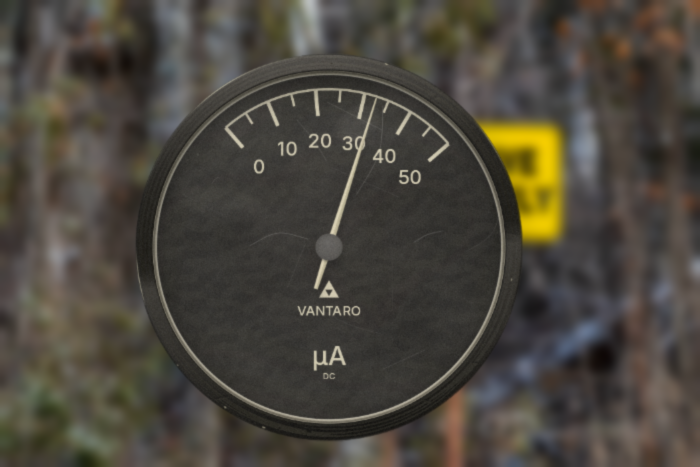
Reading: 32.5 µA
